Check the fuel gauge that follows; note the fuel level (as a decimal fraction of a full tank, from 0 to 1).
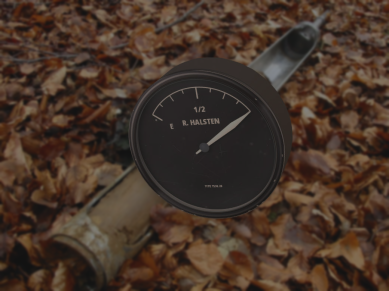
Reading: 1
